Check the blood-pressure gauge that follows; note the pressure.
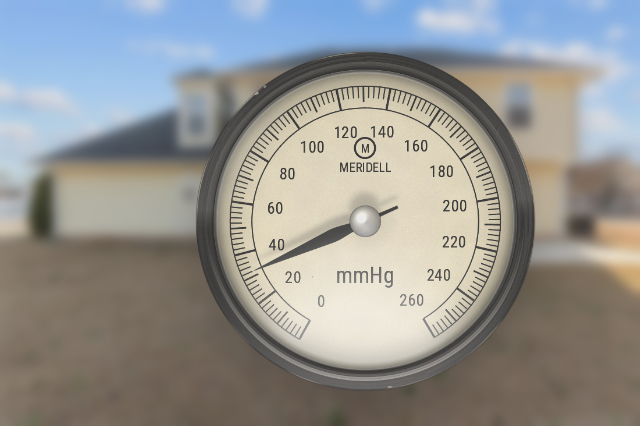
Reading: 32 mmHg
